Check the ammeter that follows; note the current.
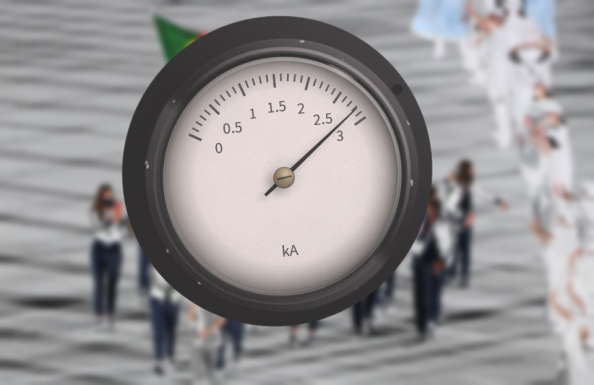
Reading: 2.8 kA
